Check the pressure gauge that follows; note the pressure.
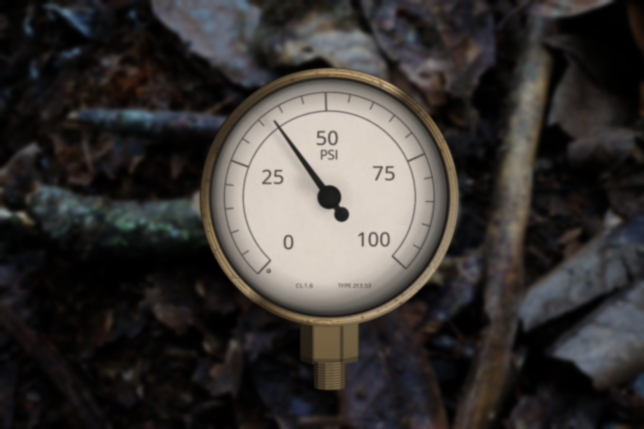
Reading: 37.5 psi
